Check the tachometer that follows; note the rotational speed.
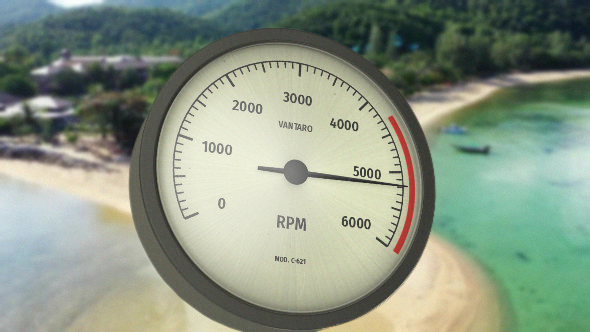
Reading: 5200 rpm
